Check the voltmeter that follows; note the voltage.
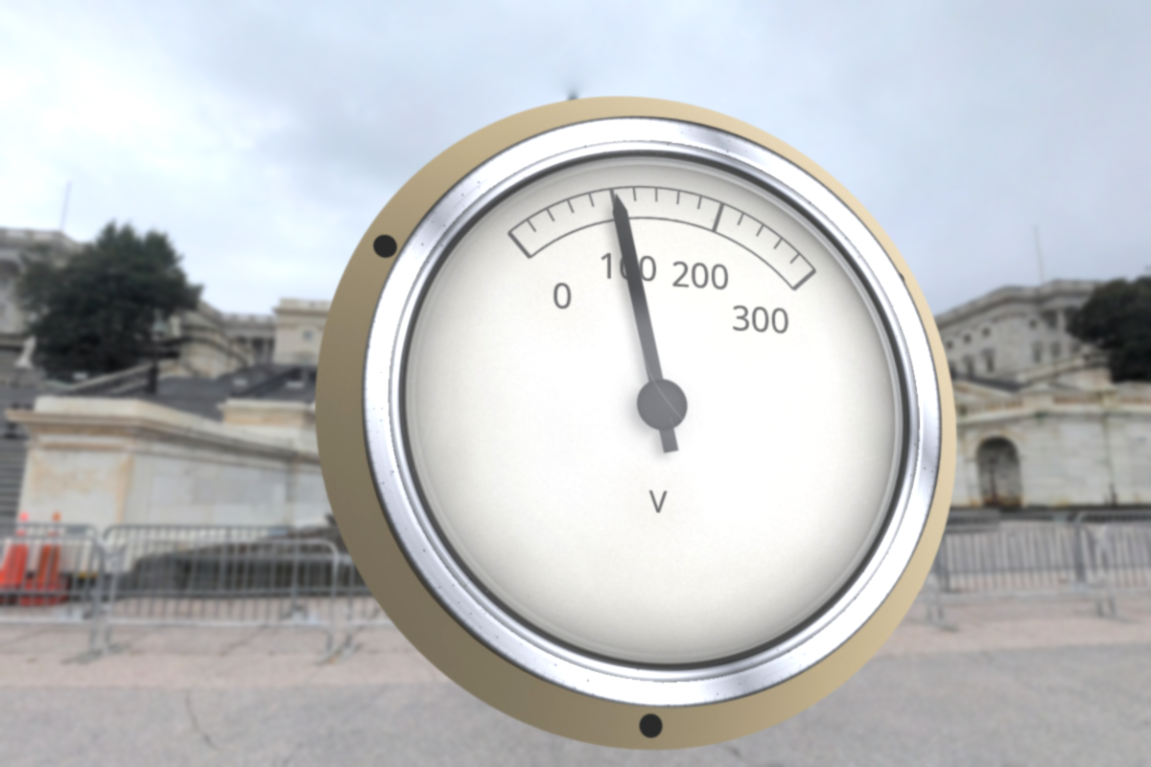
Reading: 100 V
